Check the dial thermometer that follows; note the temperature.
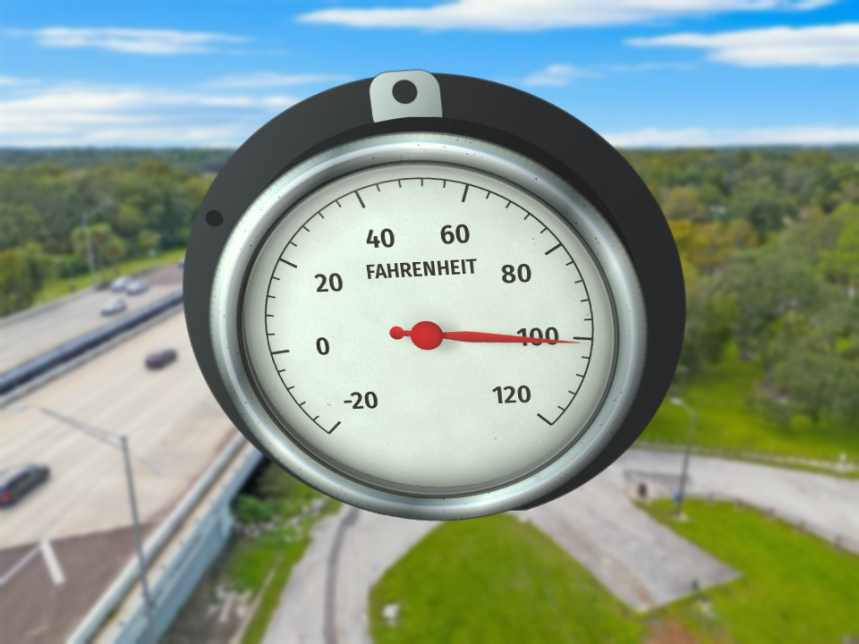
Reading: 100 °F
